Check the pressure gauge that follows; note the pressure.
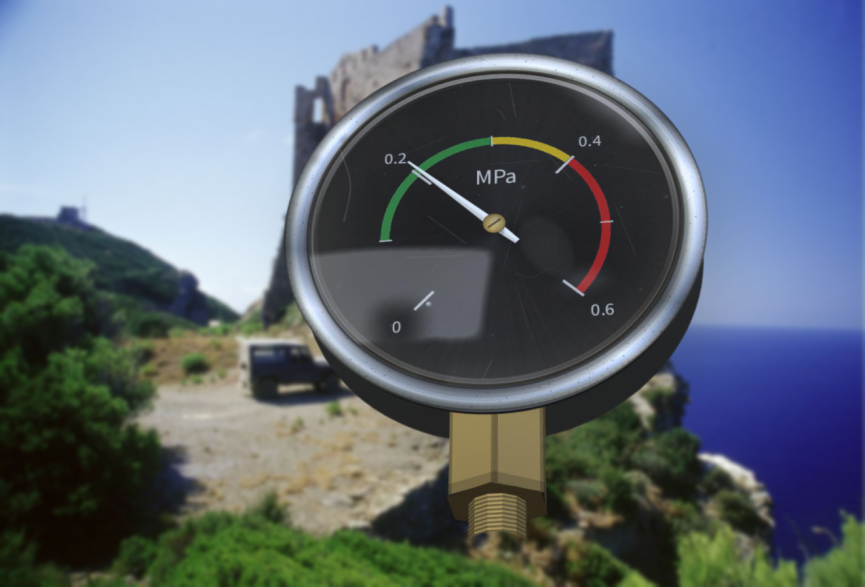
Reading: 0.2 MPa
